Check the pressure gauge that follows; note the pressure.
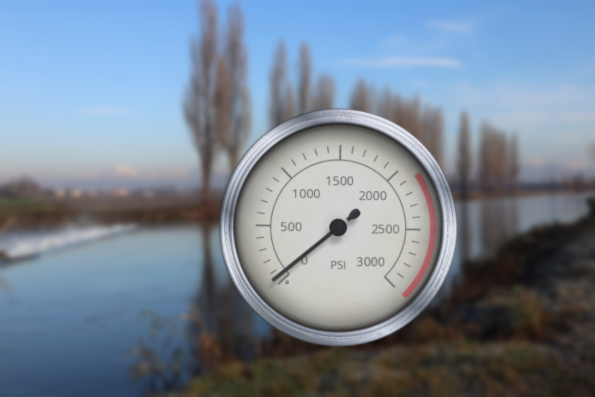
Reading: 50 psi
